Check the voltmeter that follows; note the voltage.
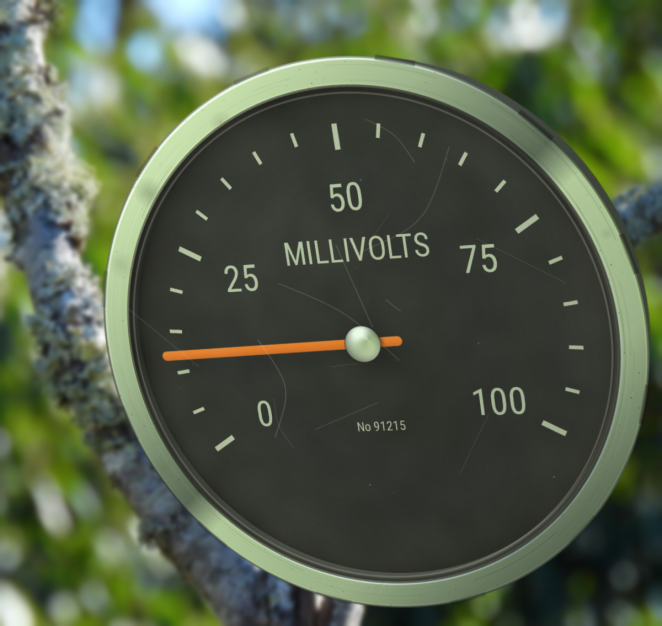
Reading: 12.5 mV
